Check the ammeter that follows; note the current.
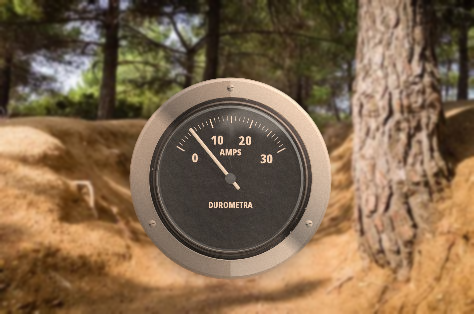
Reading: 5 A
